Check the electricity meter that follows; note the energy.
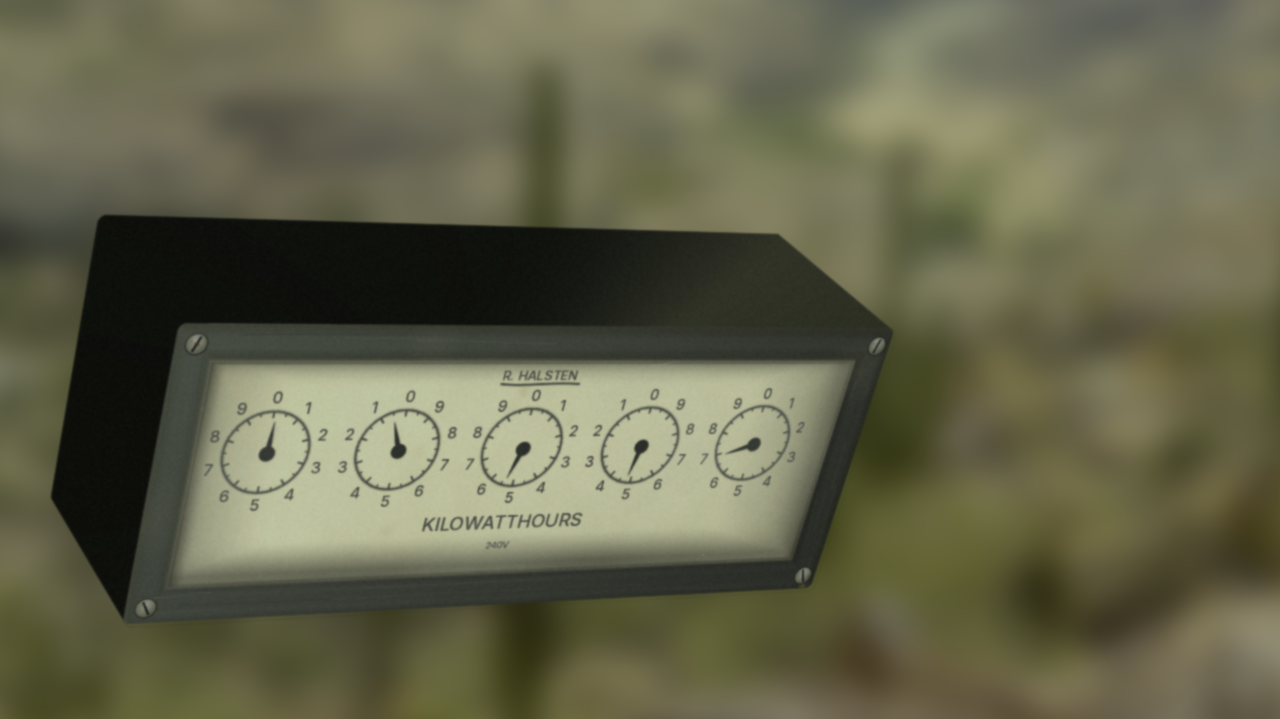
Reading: 547 kWh
